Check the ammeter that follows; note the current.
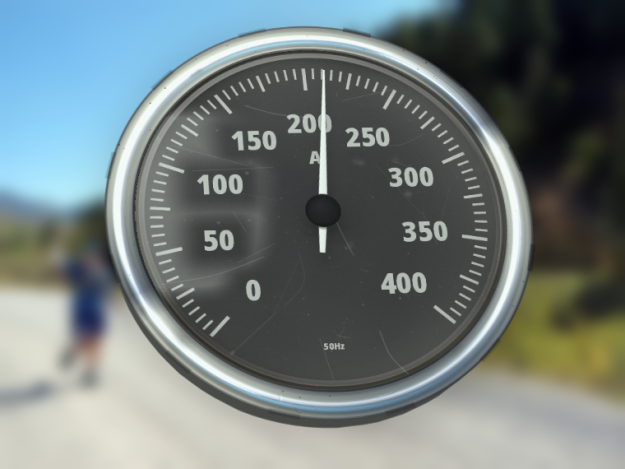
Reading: 210 A
